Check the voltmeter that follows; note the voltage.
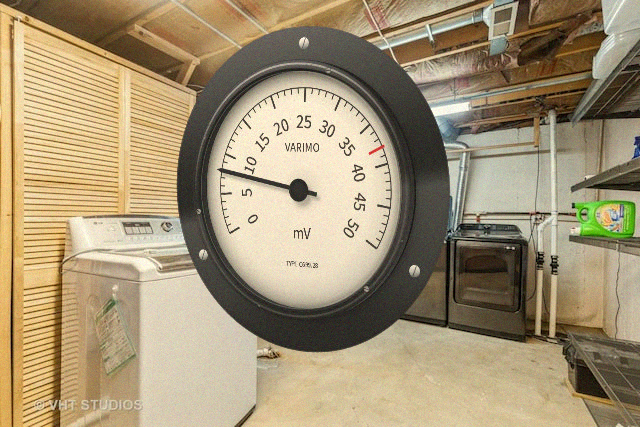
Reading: 8 mV
